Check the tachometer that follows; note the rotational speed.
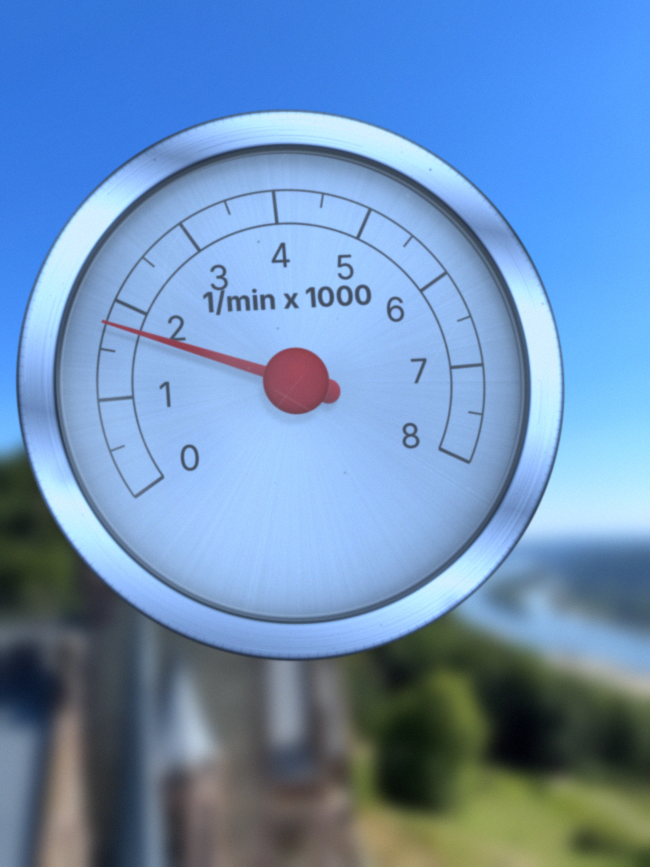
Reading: 1750 rpm
